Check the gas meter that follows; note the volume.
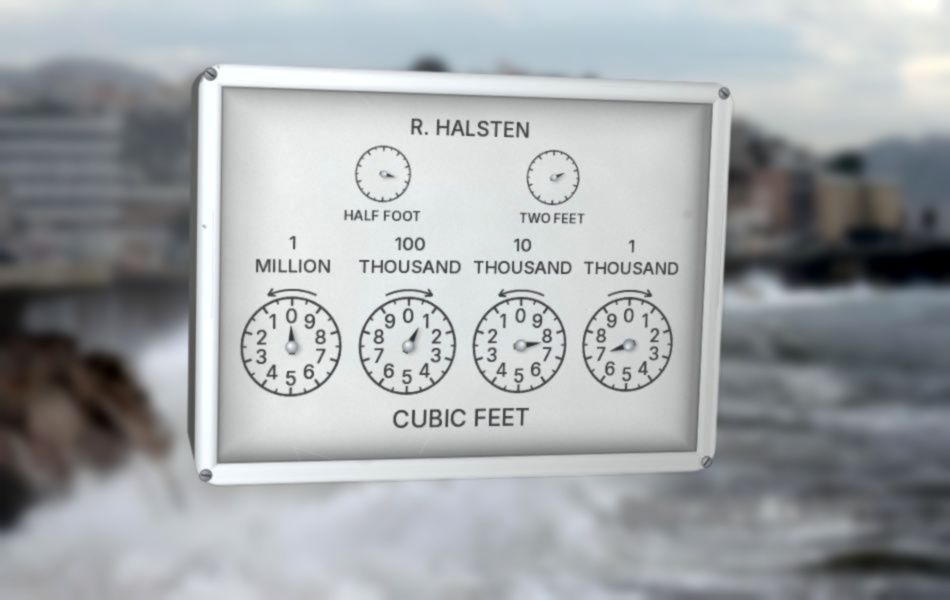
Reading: 7700 ft³
